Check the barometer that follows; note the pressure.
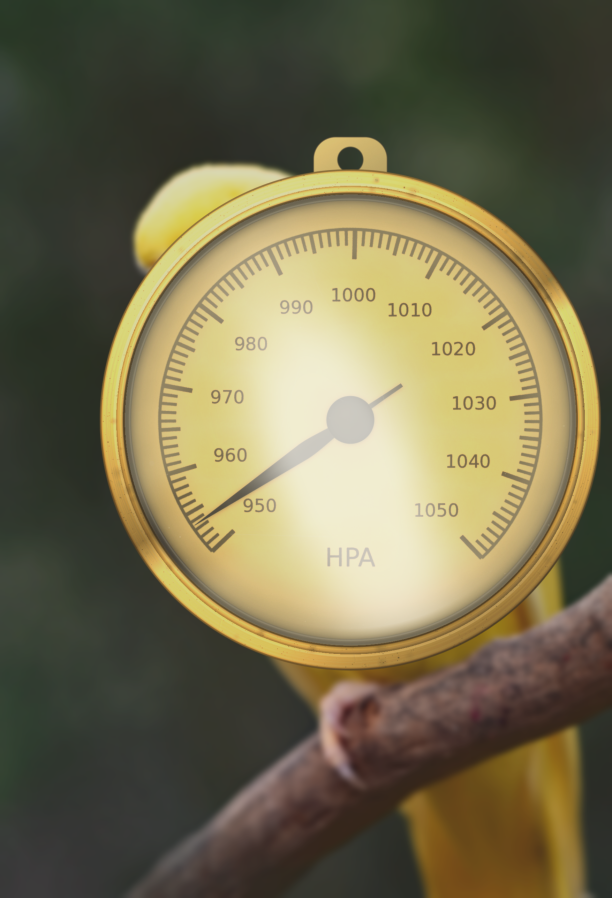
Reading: 953.5 hPa
